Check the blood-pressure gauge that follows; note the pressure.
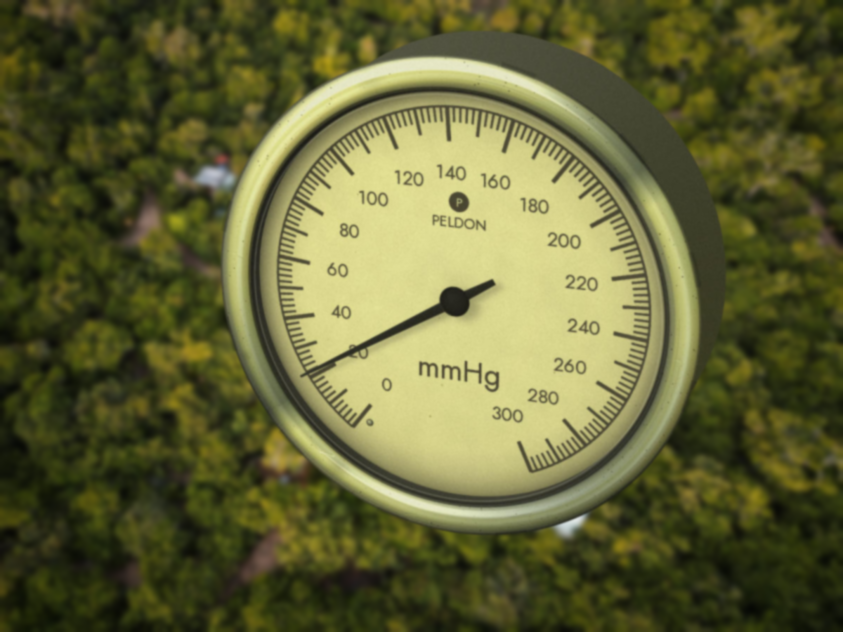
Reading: 22 mmHg
